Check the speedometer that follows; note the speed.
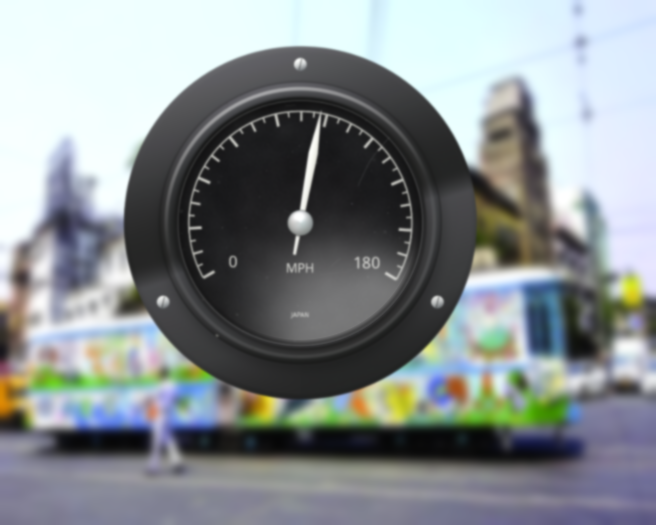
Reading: 97.5 mph
